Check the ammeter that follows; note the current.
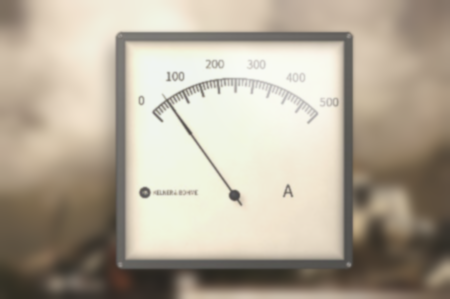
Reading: 50 A
